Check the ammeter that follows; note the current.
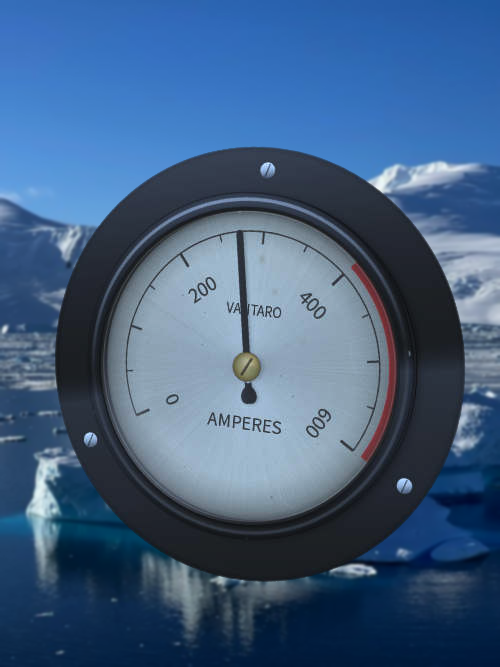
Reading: 275 A
